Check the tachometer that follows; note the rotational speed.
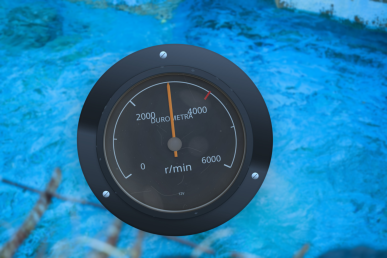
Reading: 3000 rpm
